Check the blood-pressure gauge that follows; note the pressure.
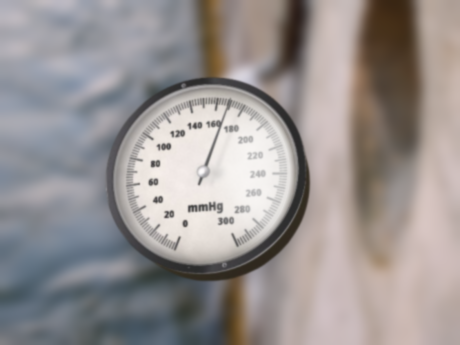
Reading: 170 mmHg
